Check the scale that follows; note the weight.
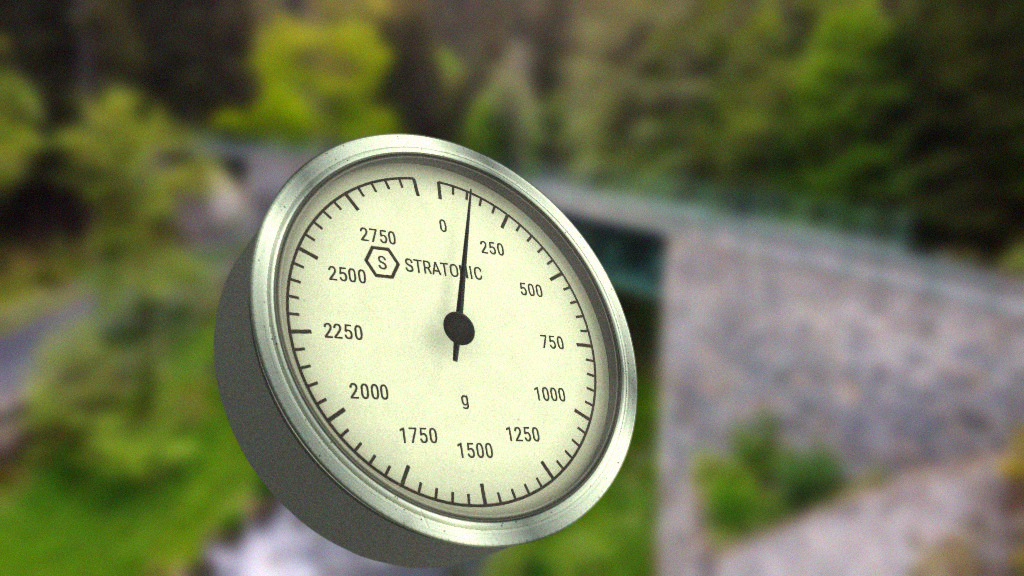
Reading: 100 g
